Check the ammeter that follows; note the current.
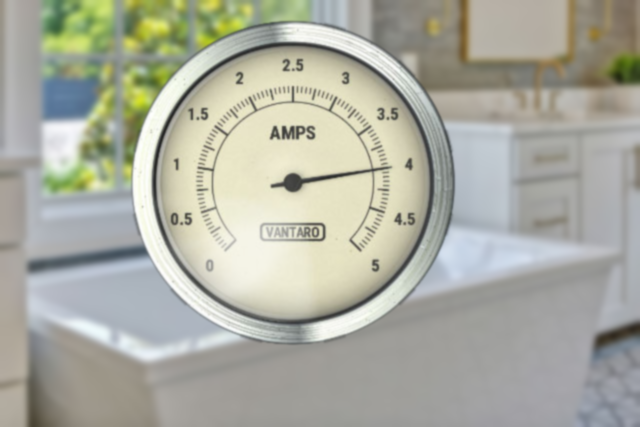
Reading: 4 A
